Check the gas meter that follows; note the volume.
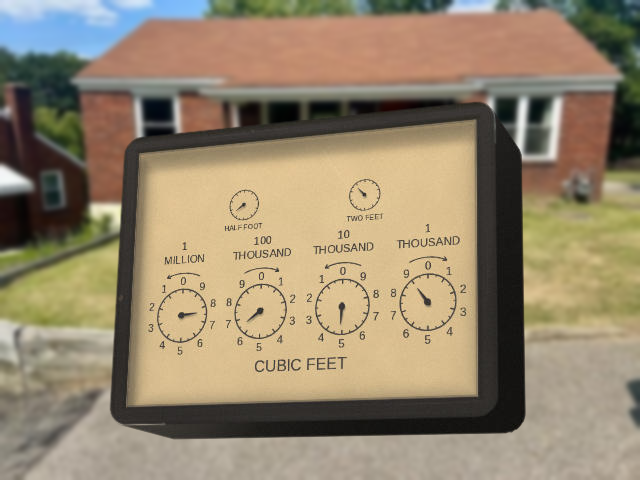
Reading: 764900 ft³
